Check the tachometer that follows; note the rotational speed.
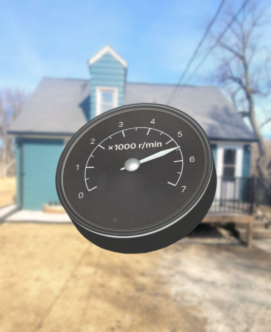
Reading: 5500 rpm
